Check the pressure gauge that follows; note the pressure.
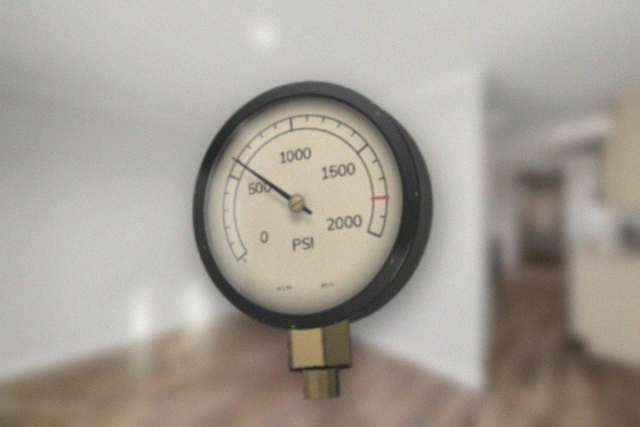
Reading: 600 psi
